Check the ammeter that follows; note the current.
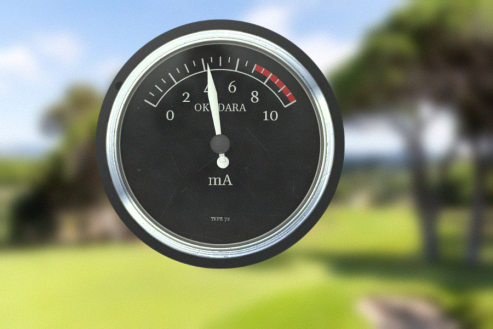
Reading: 4.25 mA
